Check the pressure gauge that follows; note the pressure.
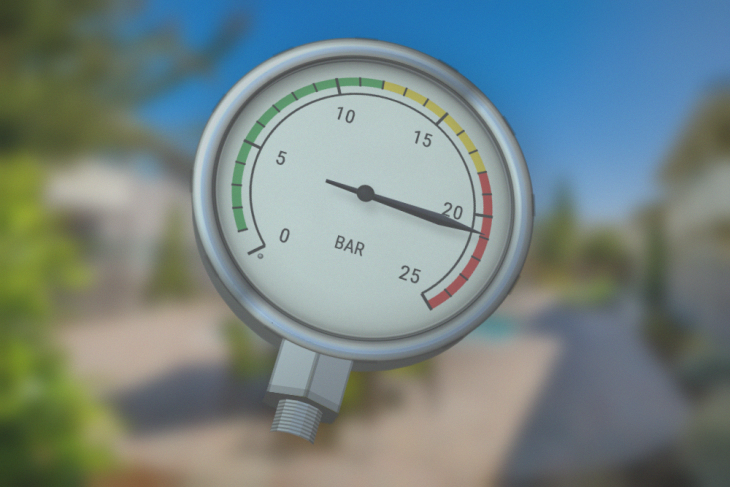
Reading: 21 bar
